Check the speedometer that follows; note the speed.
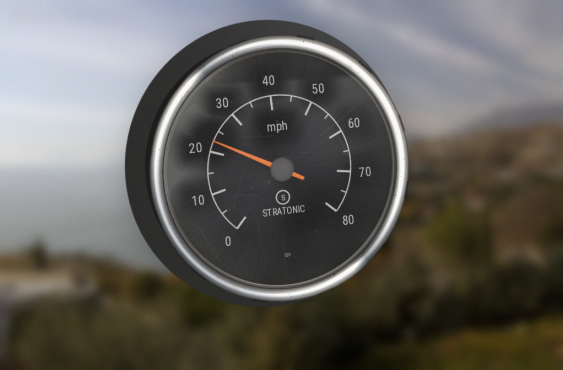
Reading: 22.5 mph
